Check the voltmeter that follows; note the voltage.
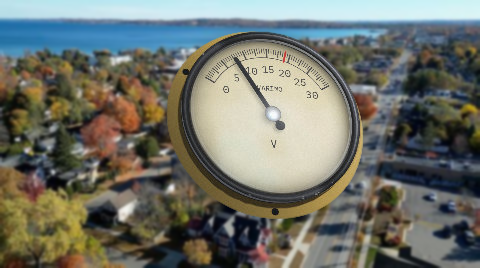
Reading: 7.5 V
